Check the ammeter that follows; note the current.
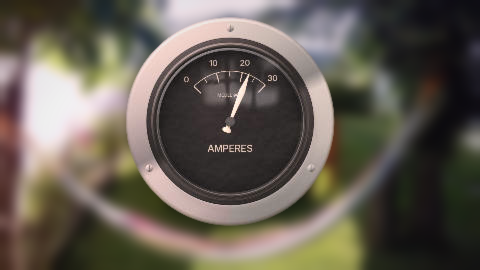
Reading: 22.5 A
